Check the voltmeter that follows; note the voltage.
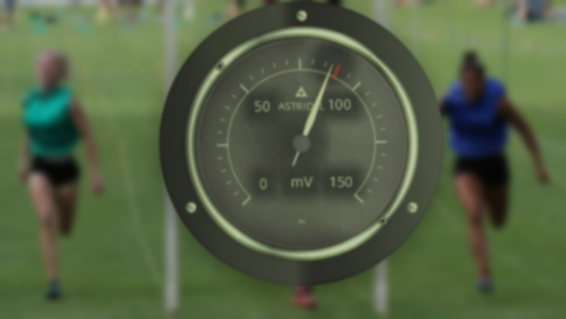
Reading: 87.5 mV
